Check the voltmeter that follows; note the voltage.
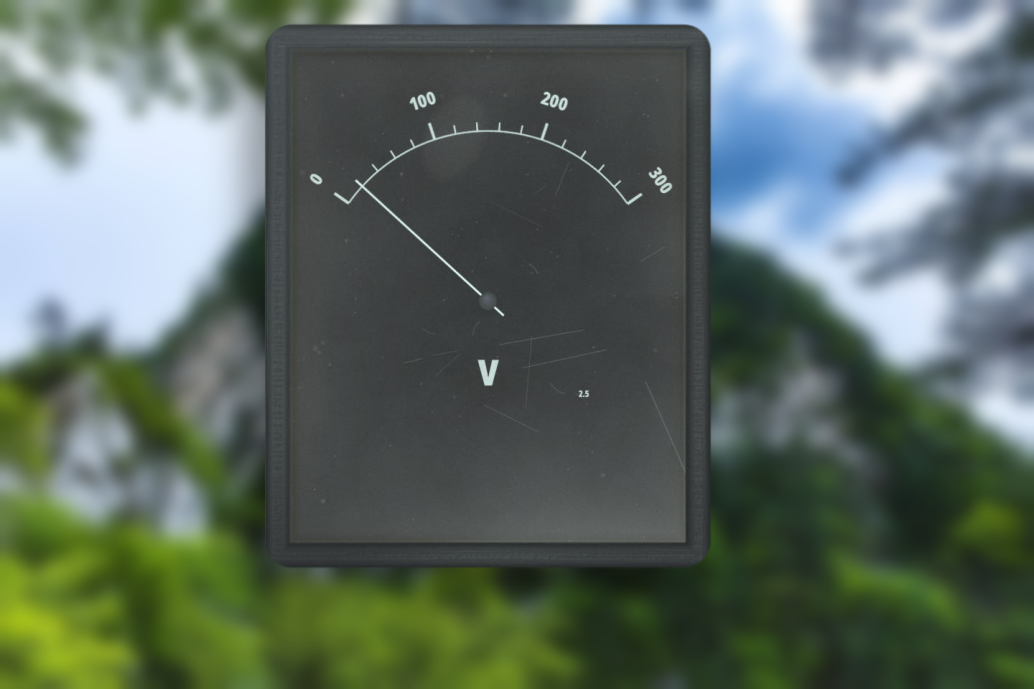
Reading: 20 V
